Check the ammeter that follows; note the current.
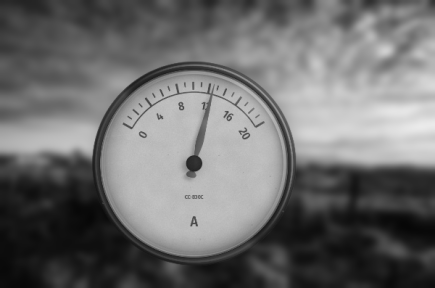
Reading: 12.5 A
